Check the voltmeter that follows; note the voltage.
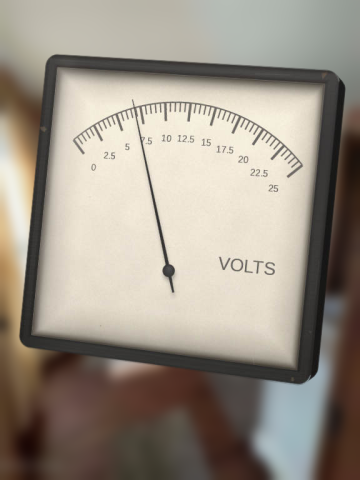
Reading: 7 V
